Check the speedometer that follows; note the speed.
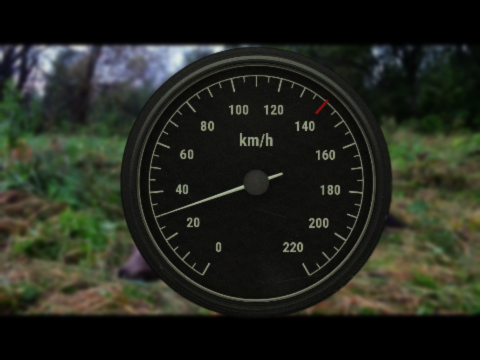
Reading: 30 km/h
